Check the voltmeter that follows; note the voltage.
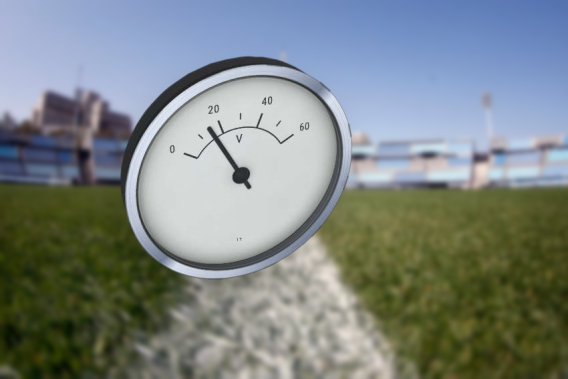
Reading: 15 V
